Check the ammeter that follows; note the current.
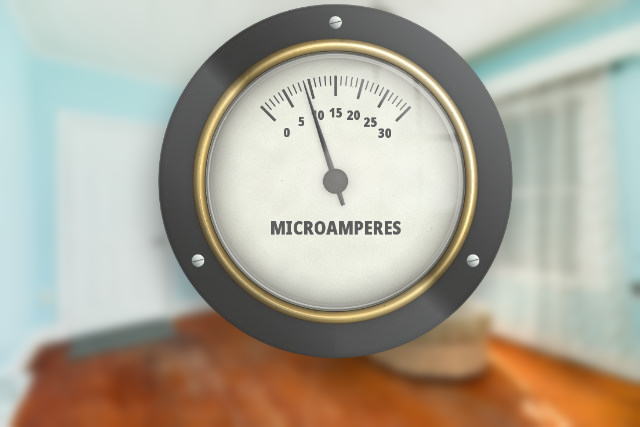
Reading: 9 µA
